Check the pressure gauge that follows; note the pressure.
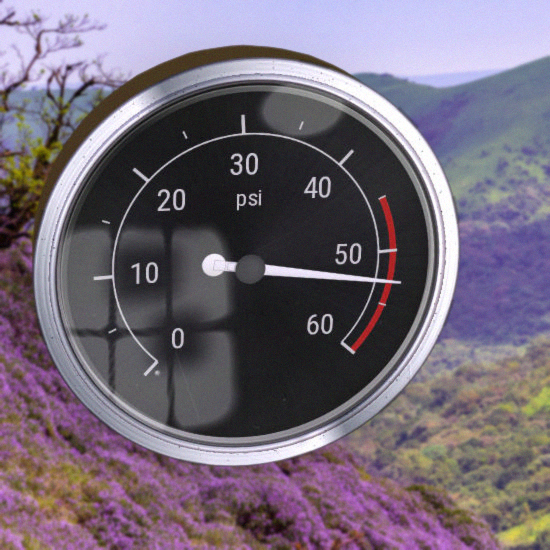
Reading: 52.5 psi
